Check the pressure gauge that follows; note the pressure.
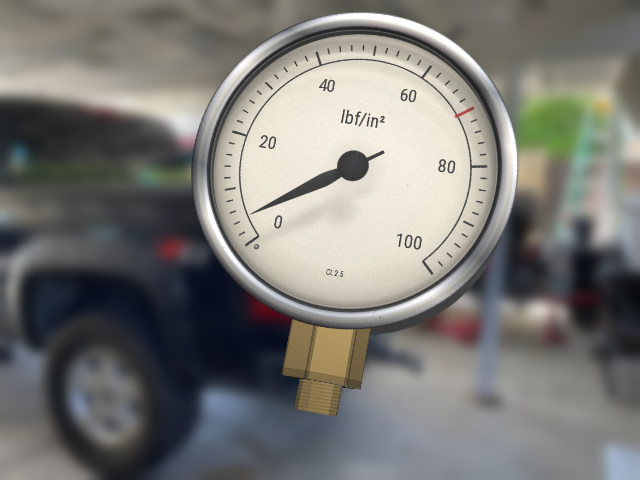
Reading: 4 psi
